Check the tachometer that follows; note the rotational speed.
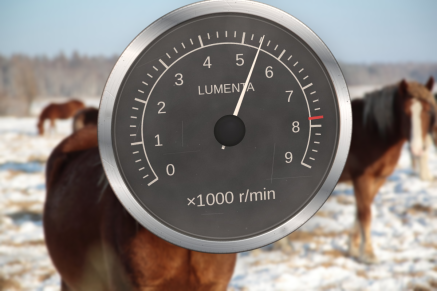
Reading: 5400 rpm
